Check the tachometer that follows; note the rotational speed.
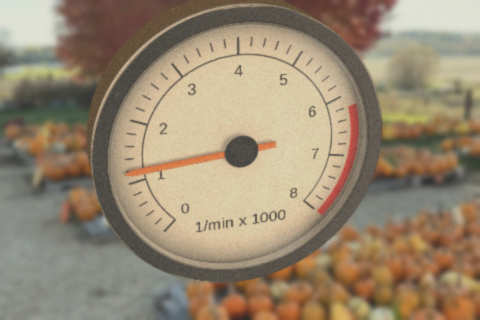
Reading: 1200 rpm
